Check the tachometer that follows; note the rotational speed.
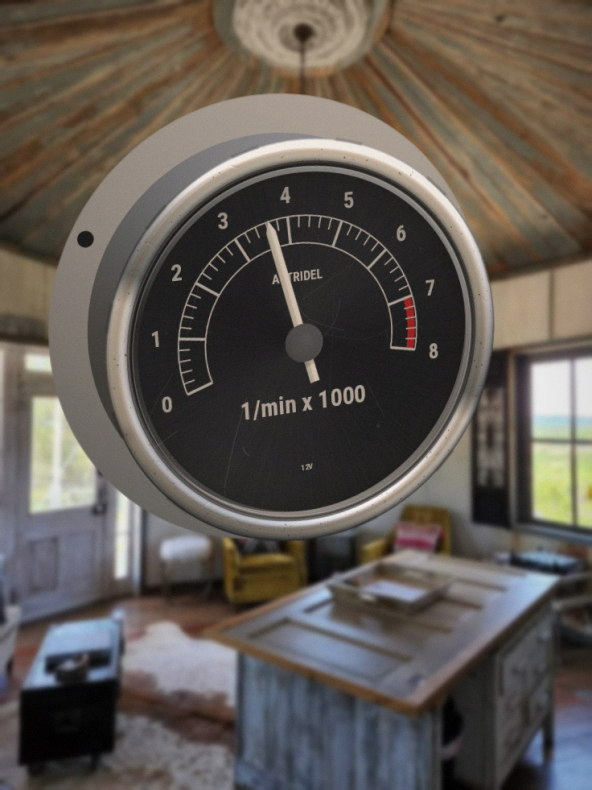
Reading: 3600 rpm
